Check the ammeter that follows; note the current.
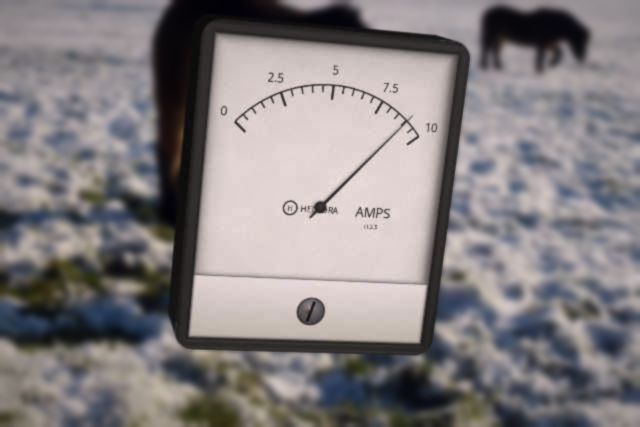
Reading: 9 A
